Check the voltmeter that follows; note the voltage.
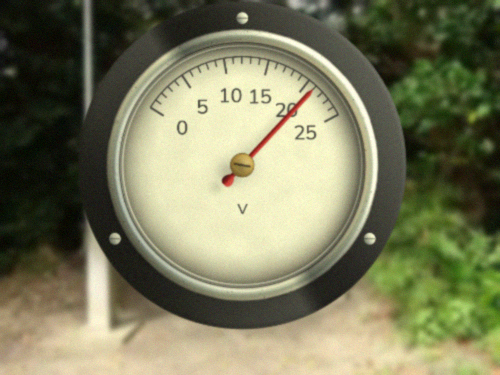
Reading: 21 V
